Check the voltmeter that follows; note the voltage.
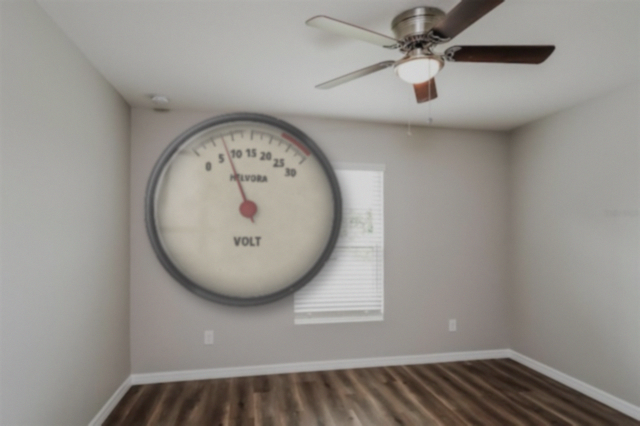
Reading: 7.5 V
